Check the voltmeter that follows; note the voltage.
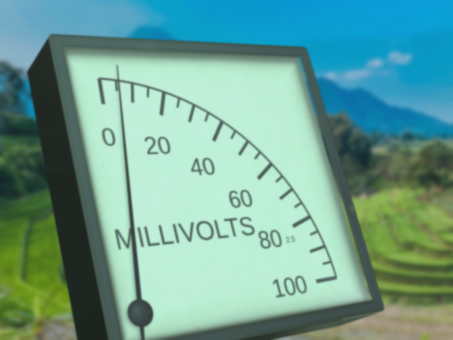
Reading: 5 mV
